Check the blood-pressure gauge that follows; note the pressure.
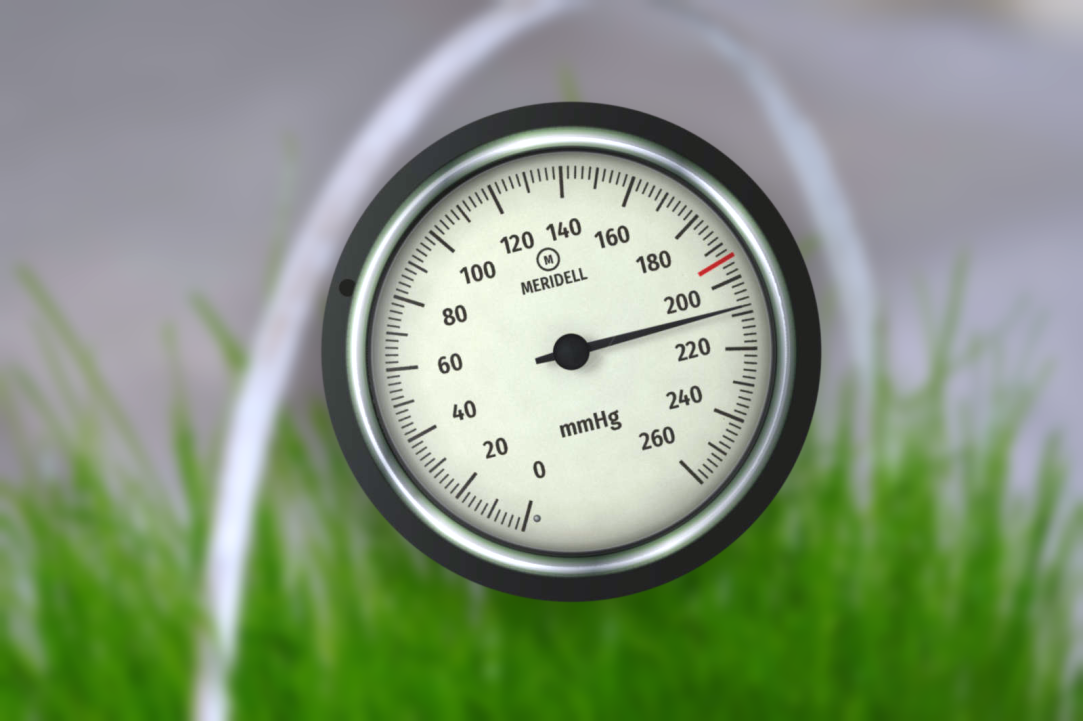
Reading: 208 mmHg
